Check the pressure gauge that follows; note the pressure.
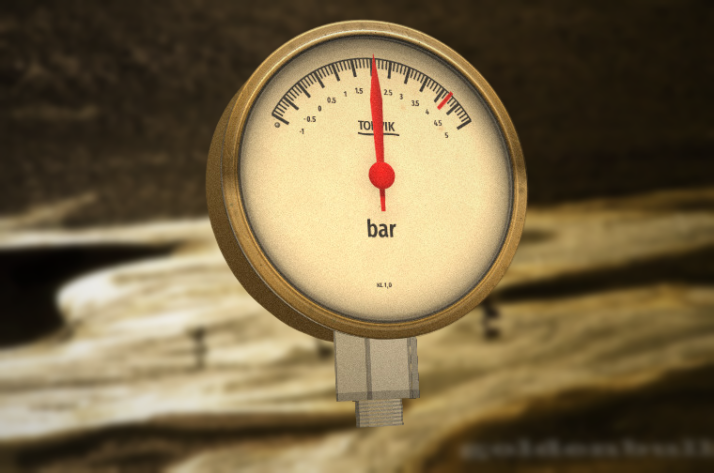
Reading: 2 bar
